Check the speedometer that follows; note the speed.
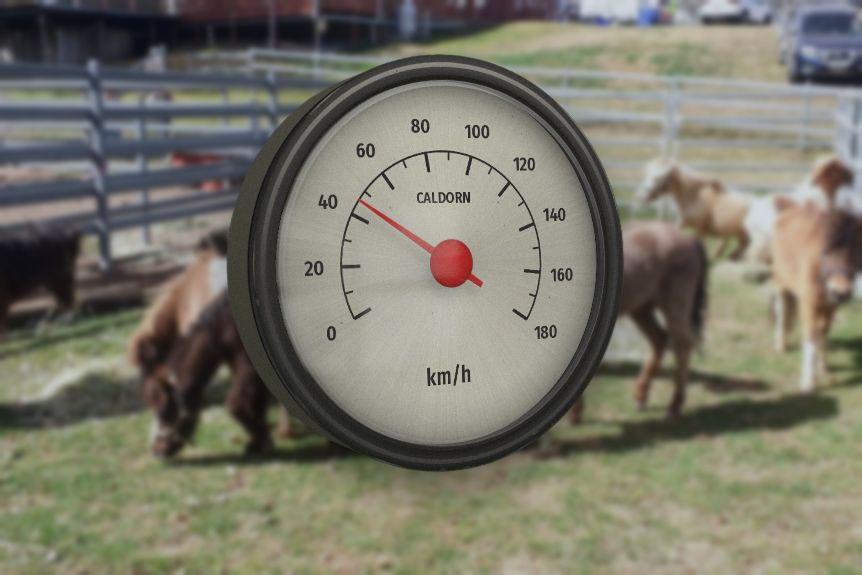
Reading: 45 km/h
